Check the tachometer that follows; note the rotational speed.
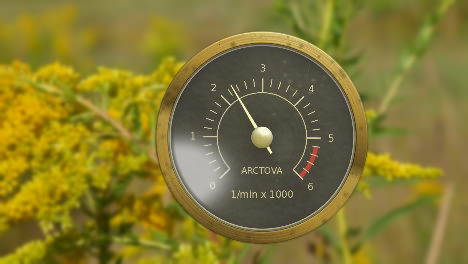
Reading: 2300 rpm
